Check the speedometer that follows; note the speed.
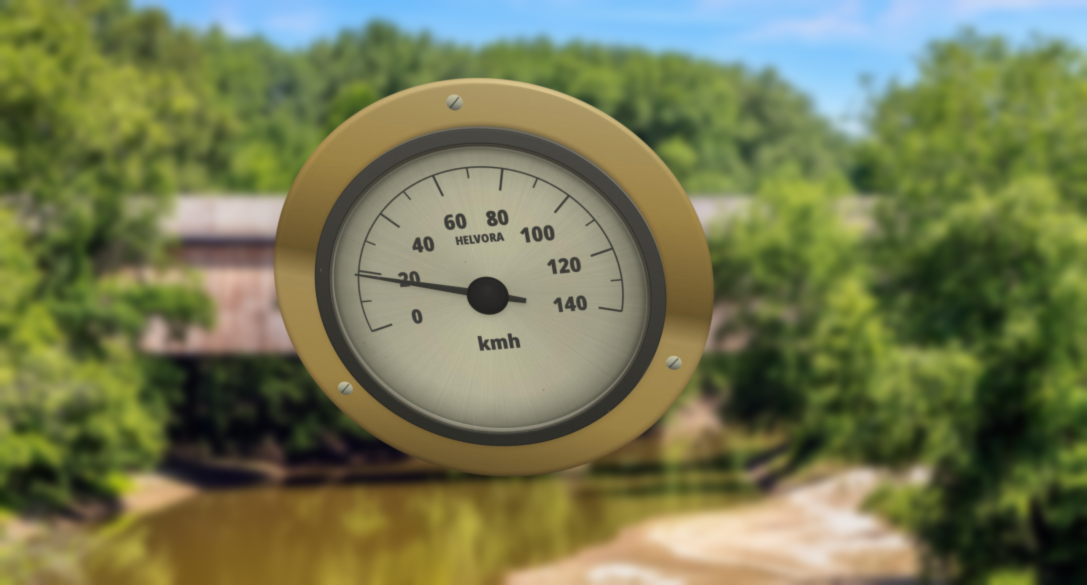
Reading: 20 km/h
